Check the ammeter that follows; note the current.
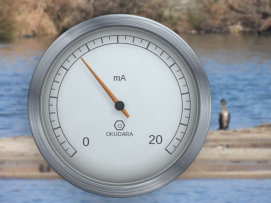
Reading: 7.25 mA
